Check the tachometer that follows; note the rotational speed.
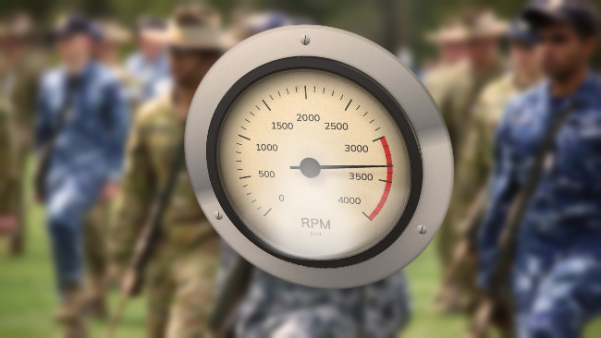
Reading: 3300 rpm
